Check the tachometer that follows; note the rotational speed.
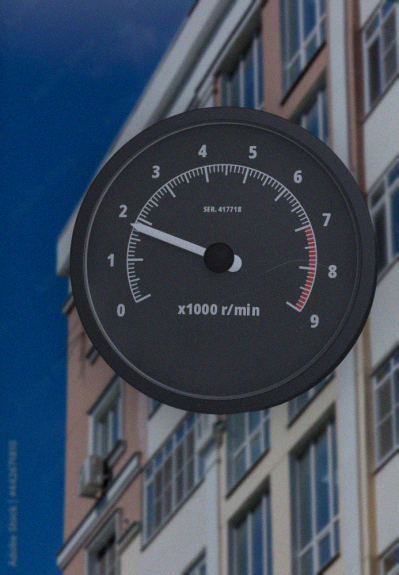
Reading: 1800 rpm
